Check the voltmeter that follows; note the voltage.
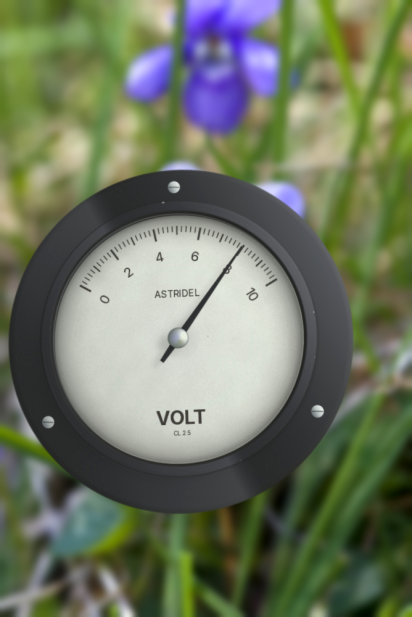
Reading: 8 V
